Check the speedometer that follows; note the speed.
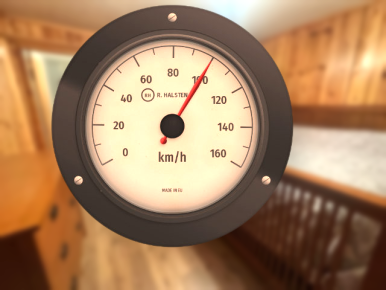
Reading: 100 km/h
